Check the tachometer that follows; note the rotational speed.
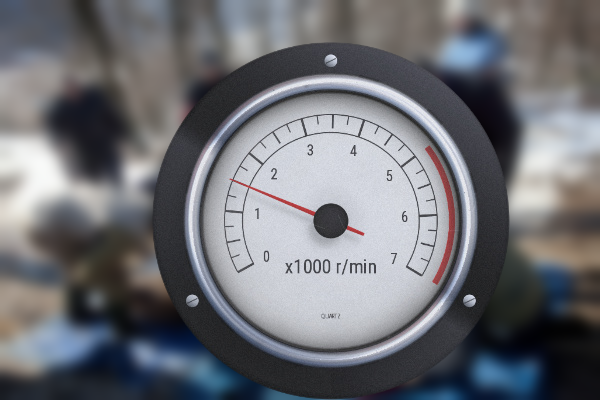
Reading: 1500 rpm
